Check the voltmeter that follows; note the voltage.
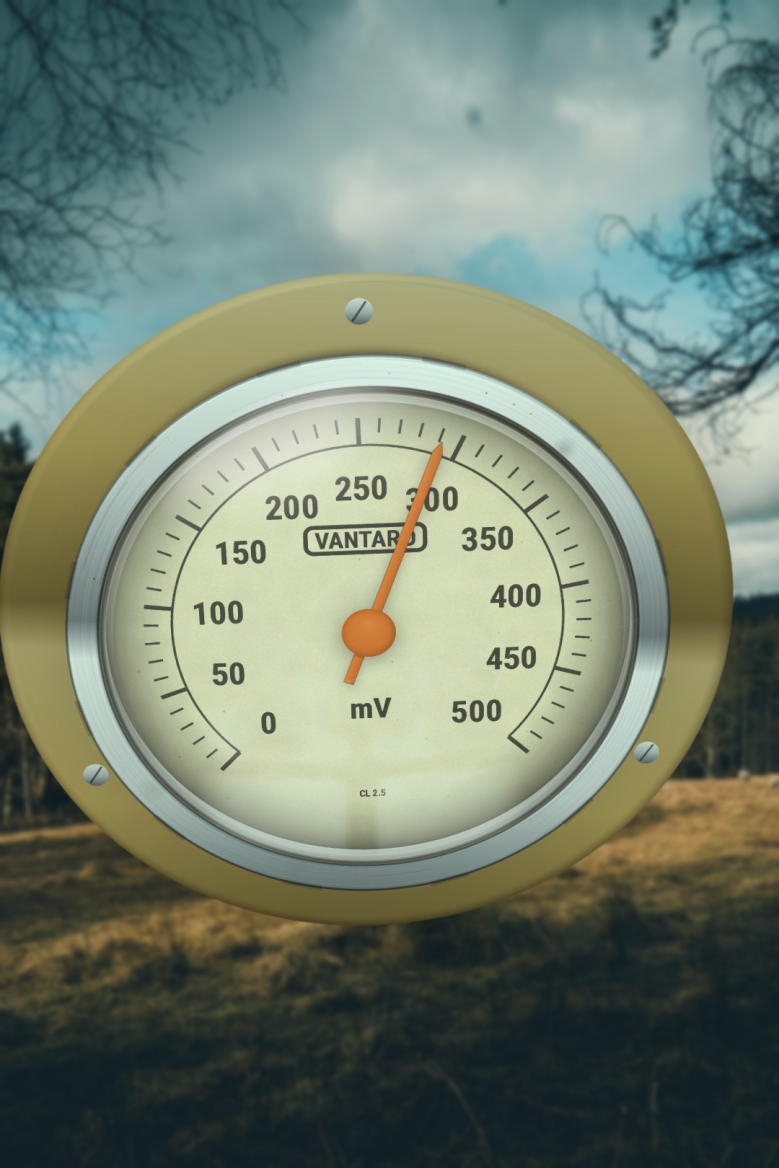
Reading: 290 mV
